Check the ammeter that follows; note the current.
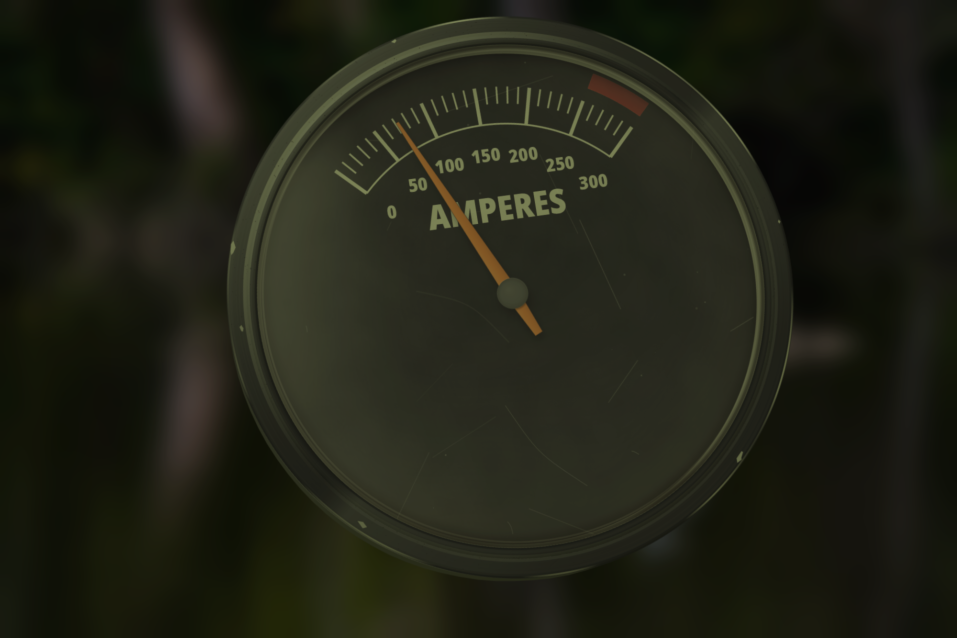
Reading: 70 A
